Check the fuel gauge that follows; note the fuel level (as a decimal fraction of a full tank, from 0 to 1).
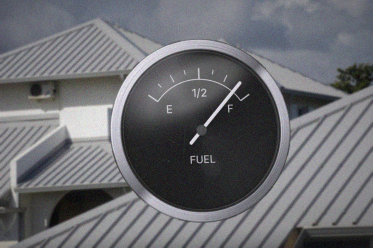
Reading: 0.875
